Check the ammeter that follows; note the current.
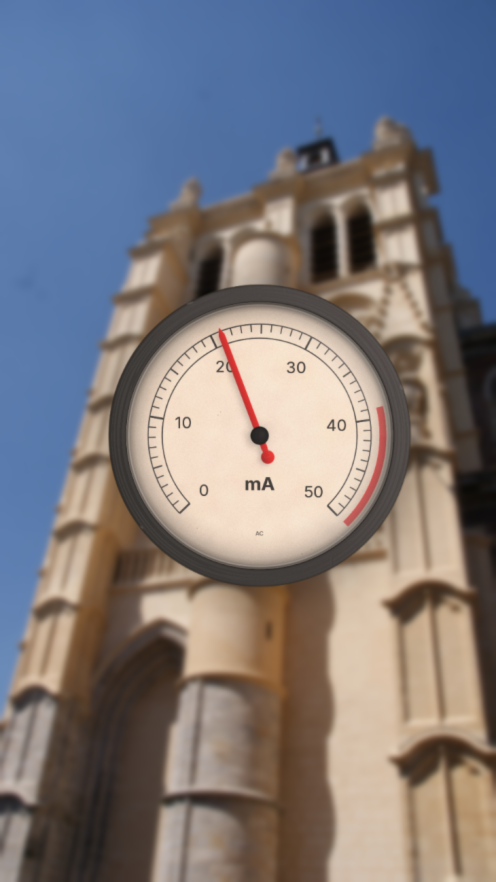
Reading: 21 mA
